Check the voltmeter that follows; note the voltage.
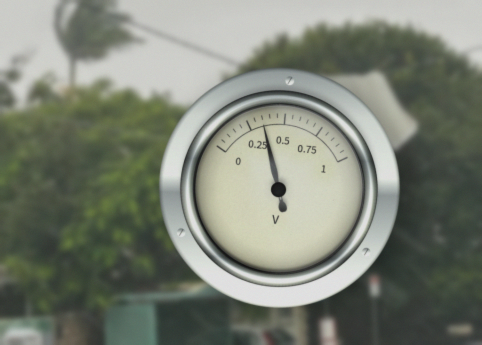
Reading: 0.35 V
